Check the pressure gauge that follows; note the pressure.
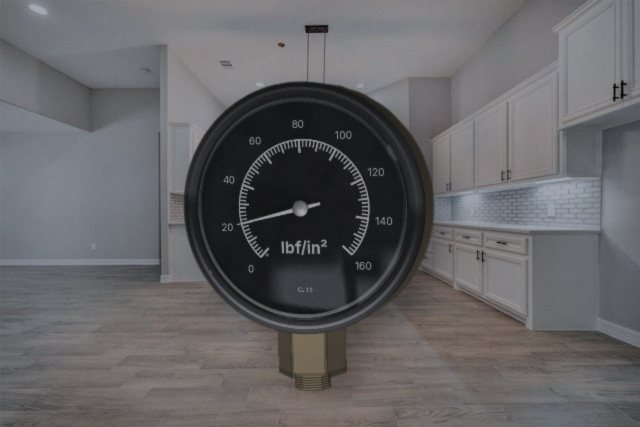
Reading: 20 psi
